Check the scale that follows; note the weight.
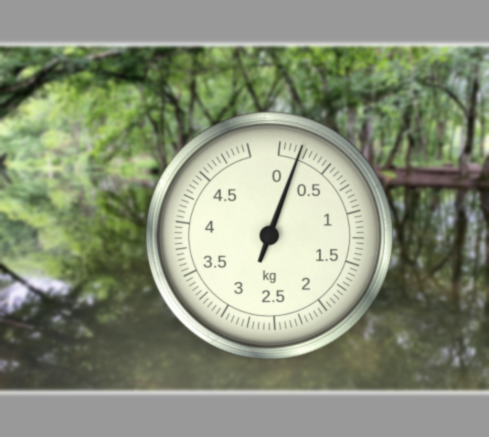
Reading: 0.2 kg
